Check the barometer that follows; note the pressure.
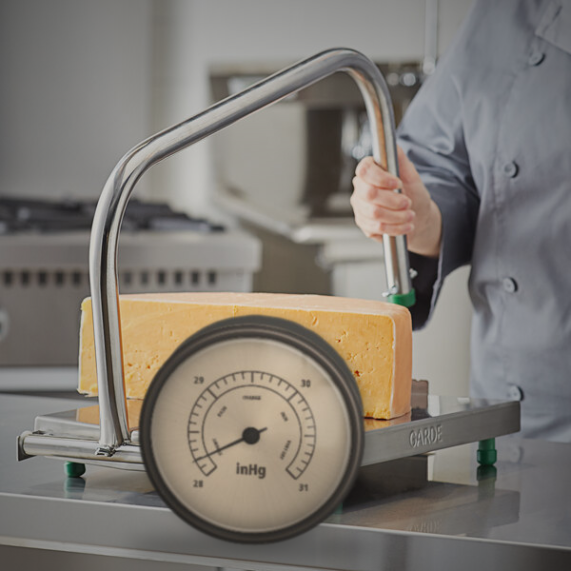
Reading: 28.2 inHg
